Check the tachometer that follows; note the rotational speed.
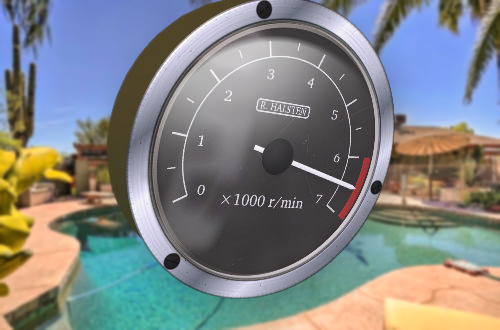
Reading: 6500 rpm
